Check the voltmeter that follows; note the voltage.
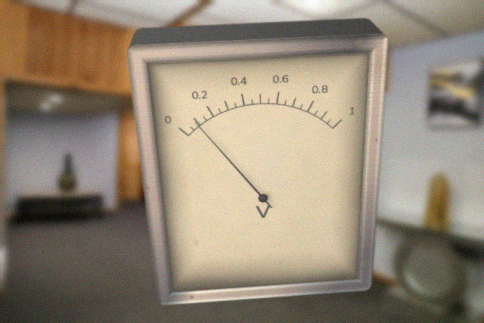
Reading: 0.1 V
